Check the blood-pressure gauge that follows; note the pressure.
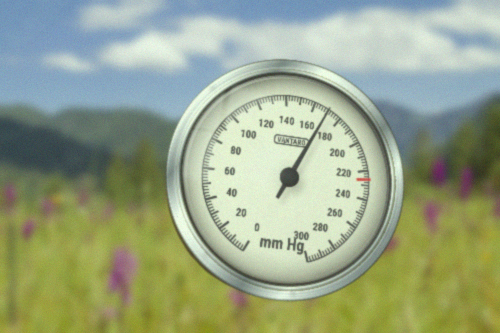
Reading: 170 mmHg
